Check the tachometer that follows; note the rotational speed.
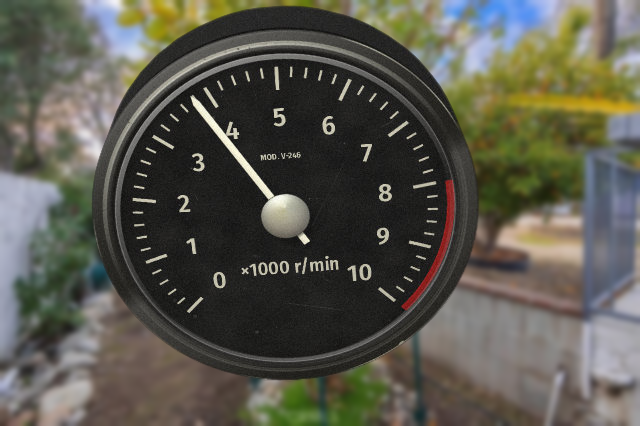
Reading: 3800 rpm
